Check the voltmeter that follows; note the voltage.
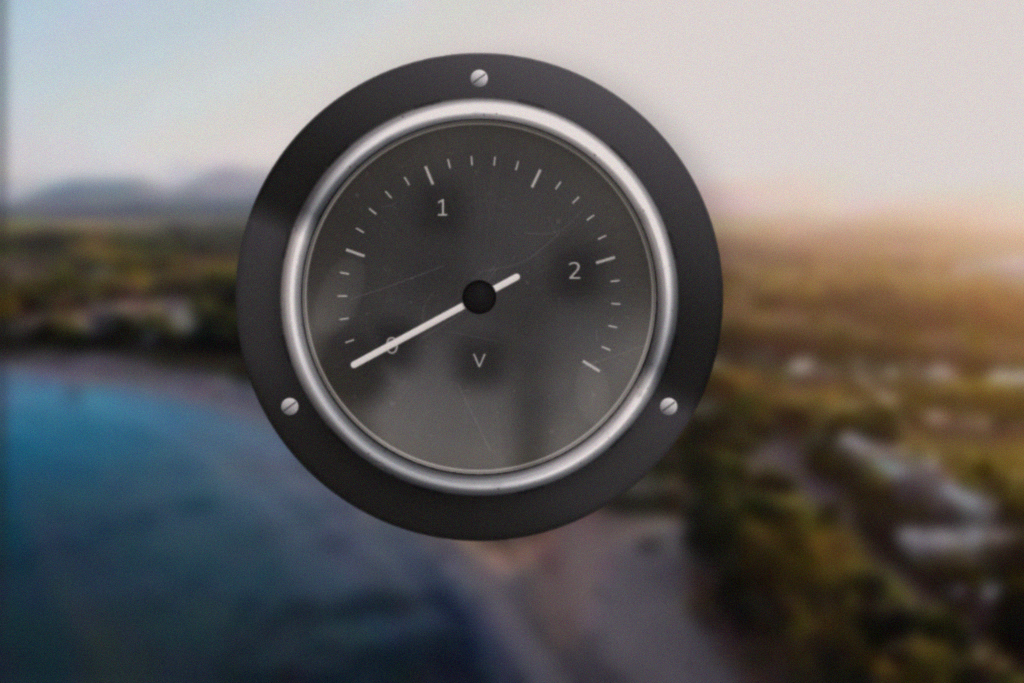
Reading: 0 V
